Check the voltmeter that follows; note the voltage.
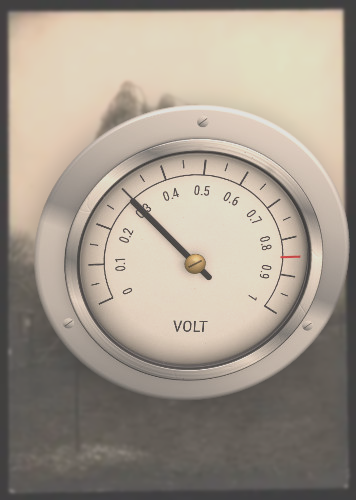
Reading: 0.3 V
